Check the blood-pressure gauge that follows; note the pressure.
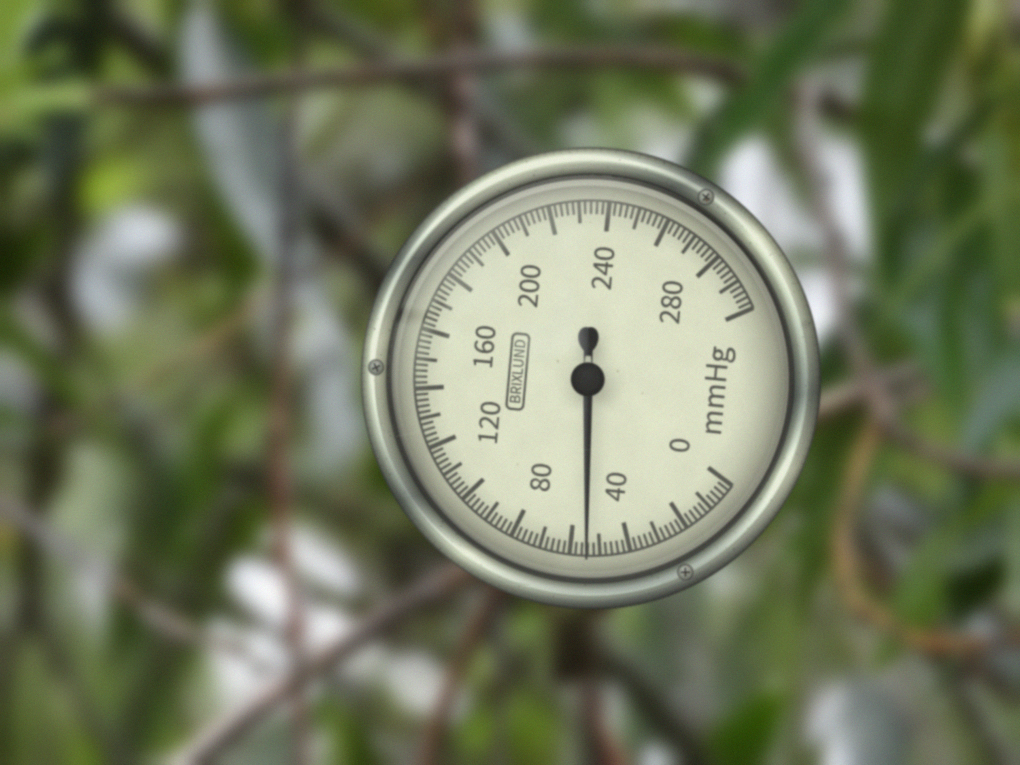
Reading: 54 mmHg
